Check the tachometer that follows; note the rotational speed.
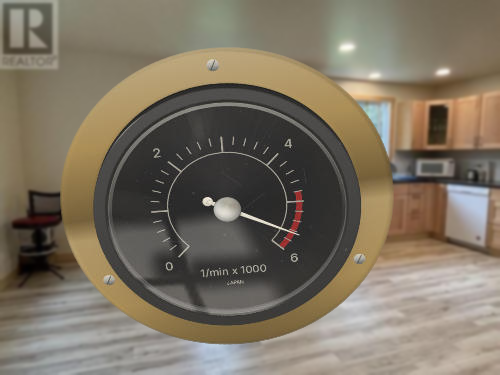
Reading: 5600 rpm
